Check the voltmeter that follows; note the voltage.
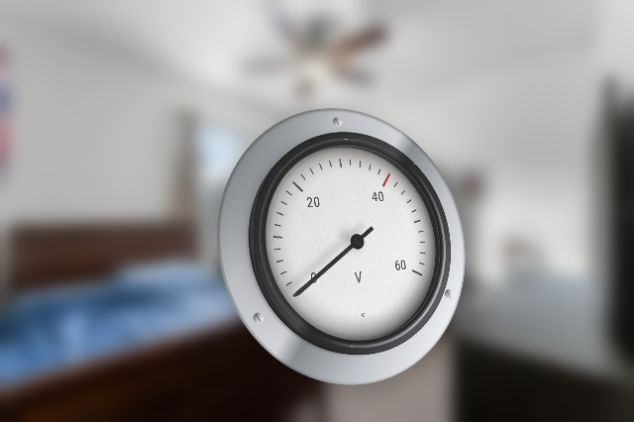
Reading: 0 V
